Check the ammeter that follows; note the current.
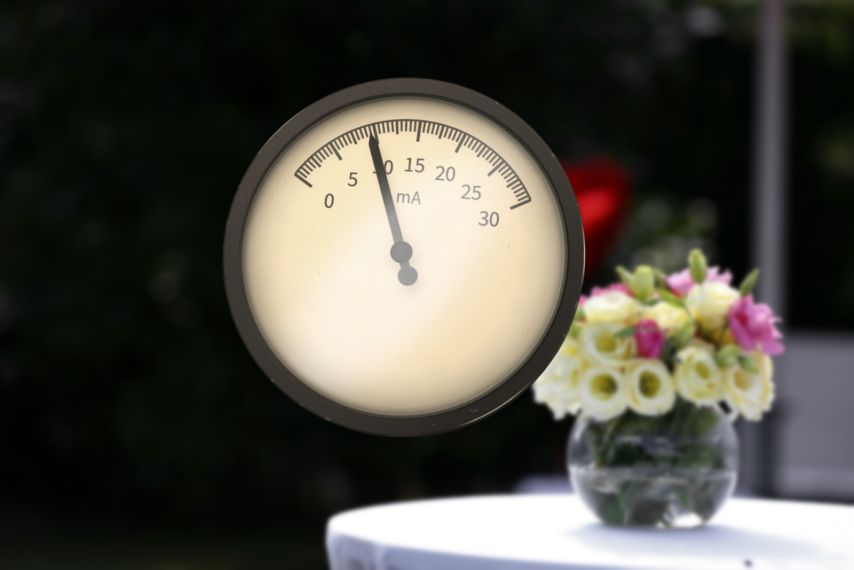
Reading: 9.5 mA
